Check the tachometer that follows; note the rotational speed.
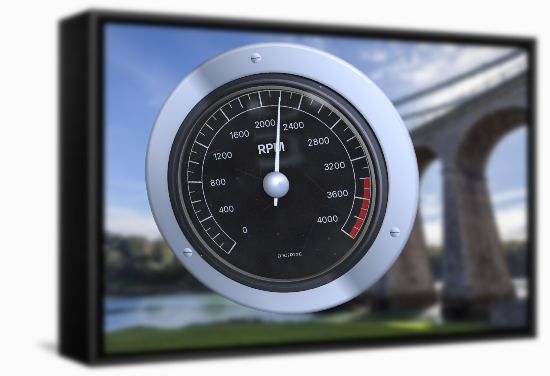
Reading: 2200 rpm
